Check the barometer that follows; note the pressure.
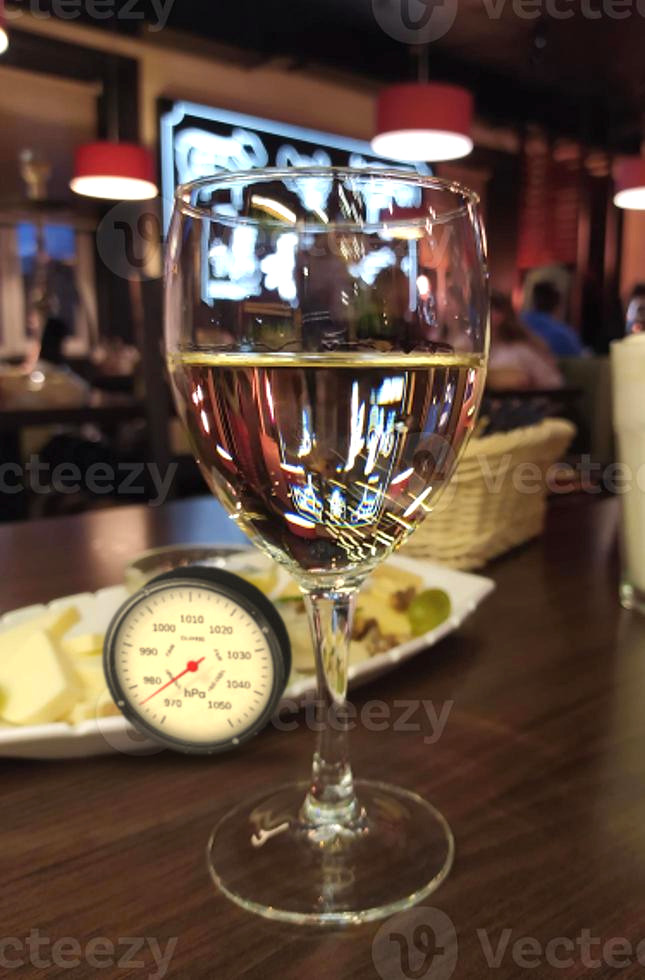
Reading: 976 hPa
